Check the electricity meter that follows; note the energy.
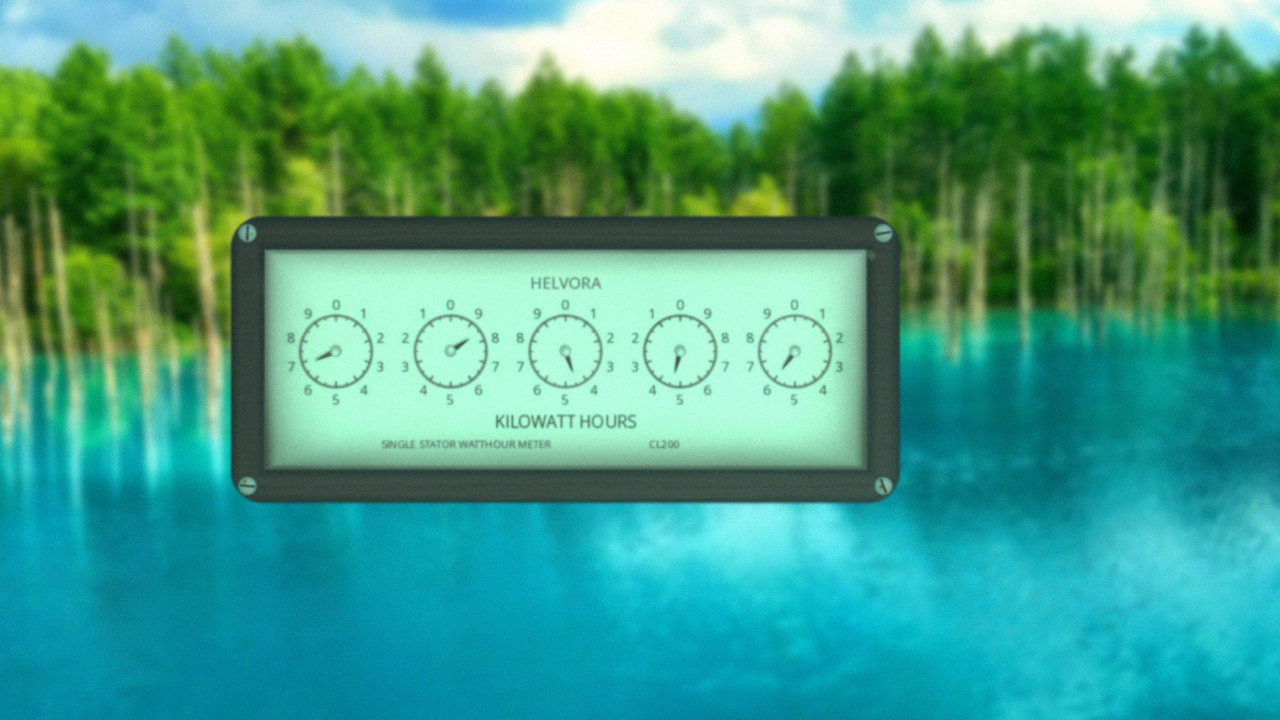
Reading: 68446 kWh
